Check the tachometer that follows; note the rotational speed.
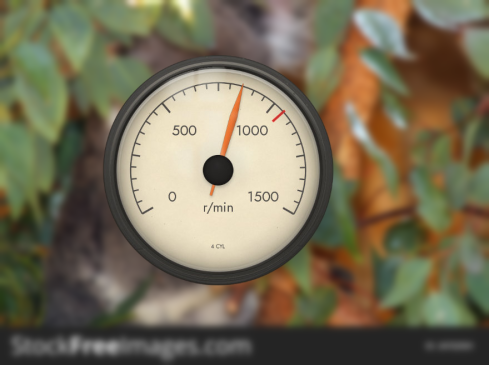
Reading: 850 rpm
